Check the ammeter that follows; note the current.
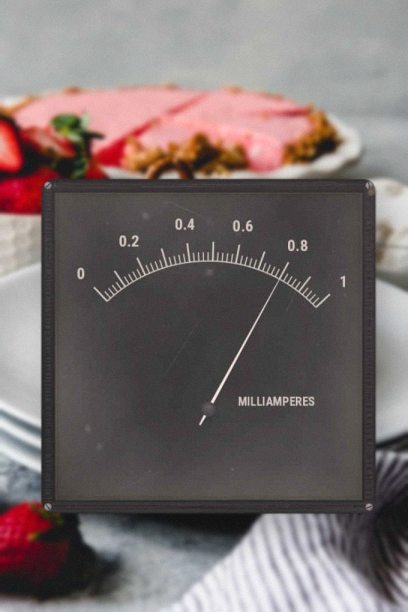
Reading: 0.8 mA
